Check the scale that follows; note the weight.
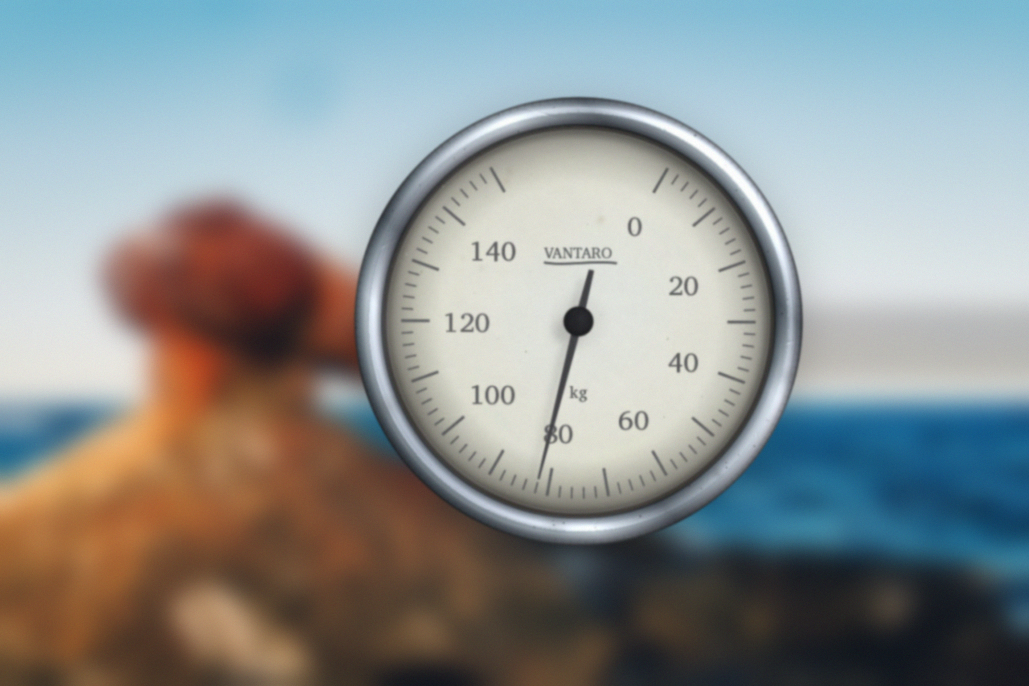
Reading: 82 kg
